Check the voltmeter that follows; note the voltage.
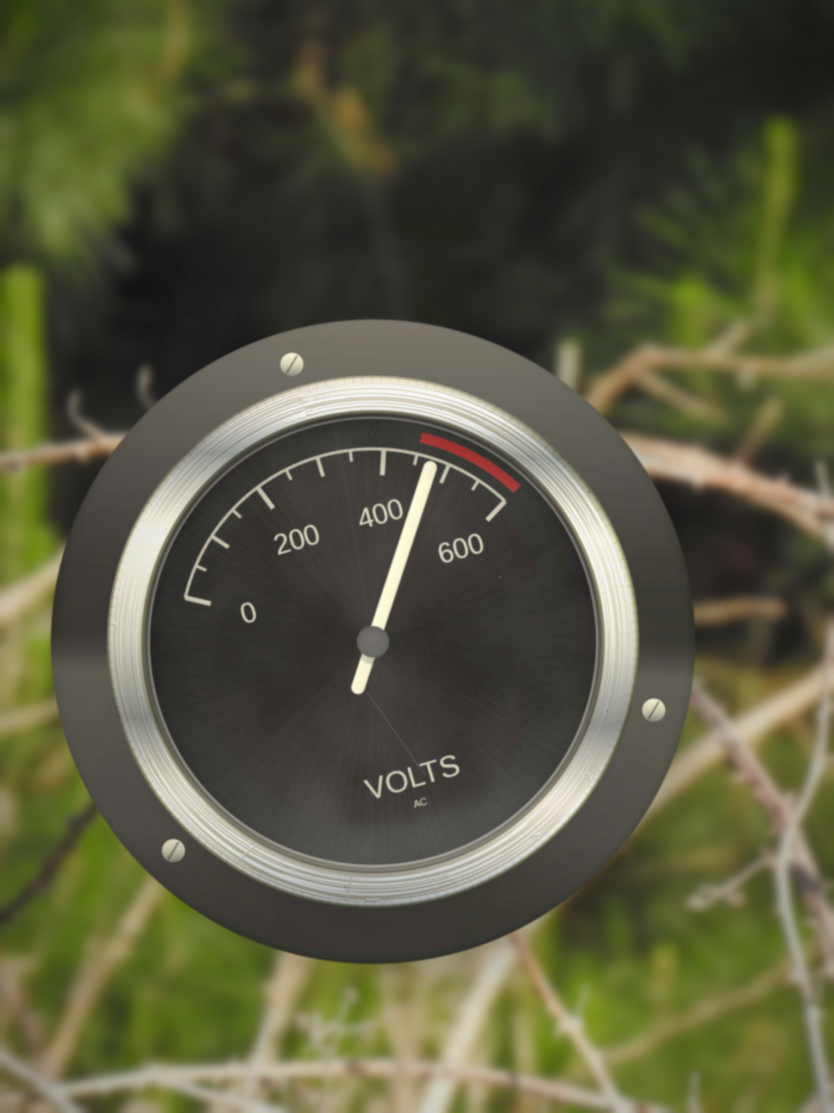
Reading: 475 V
